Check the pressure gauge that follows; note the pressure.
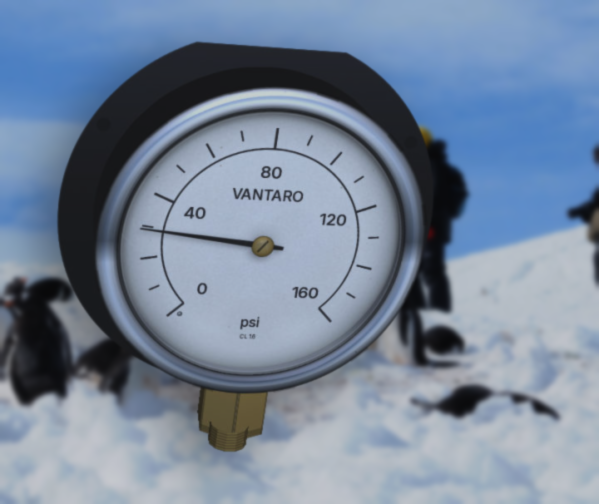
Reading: 30 psi
